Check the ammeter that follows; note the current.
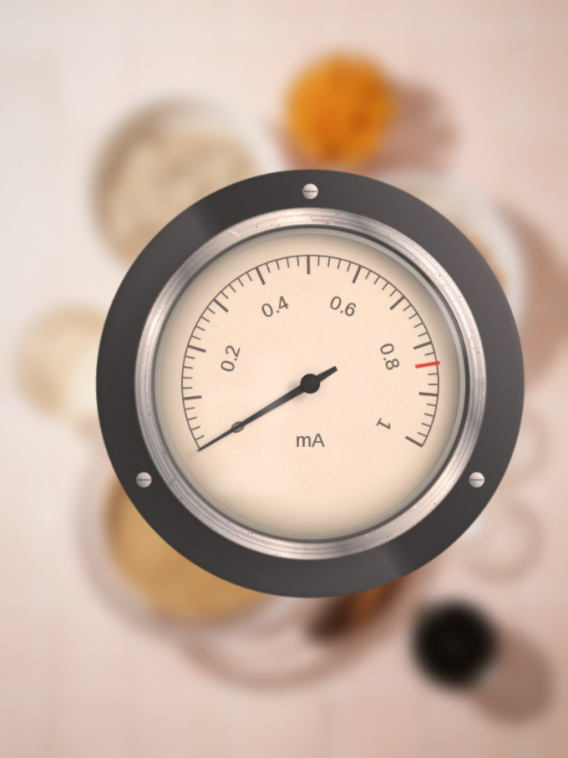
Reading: 0 mA
